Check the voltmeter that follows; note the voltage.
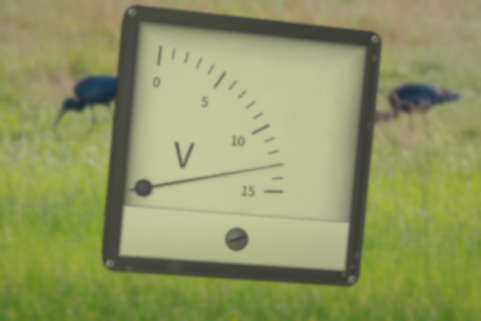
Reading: 13 V
